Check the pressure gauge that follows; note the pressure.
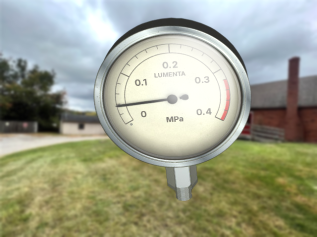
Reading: 0.04 MPa
